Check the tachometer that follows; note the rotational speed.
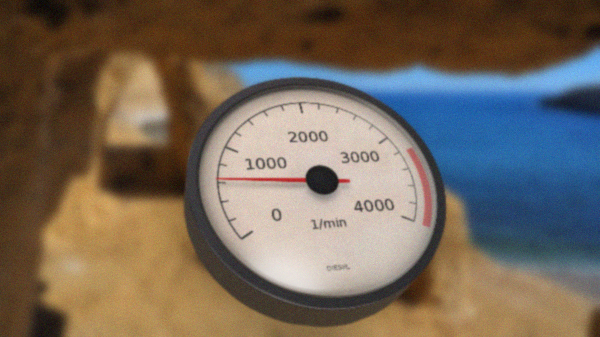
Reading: 600 rpm
